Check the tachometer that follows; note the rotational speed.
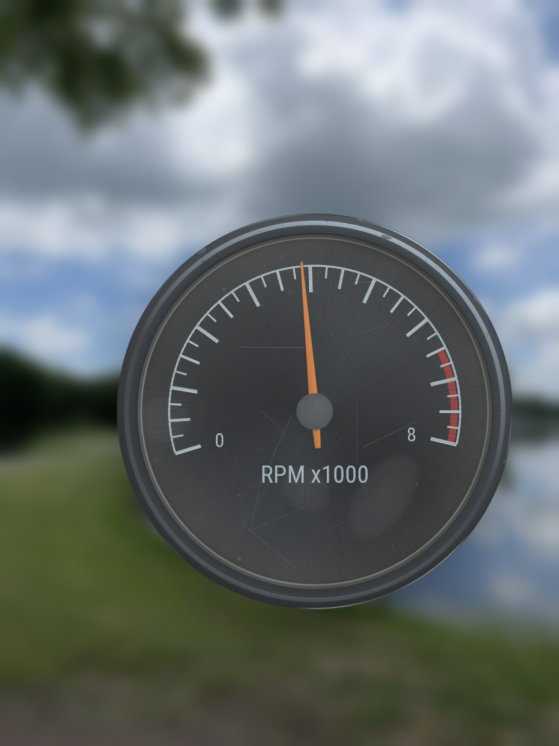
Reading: 3875 rpm
